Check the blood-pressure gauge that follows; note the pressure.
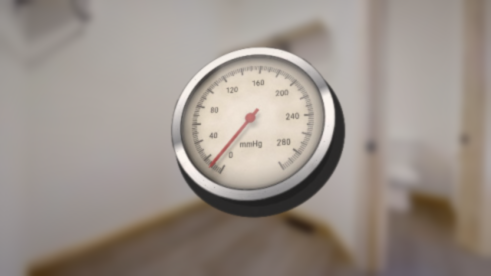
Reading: 10 mmHg
